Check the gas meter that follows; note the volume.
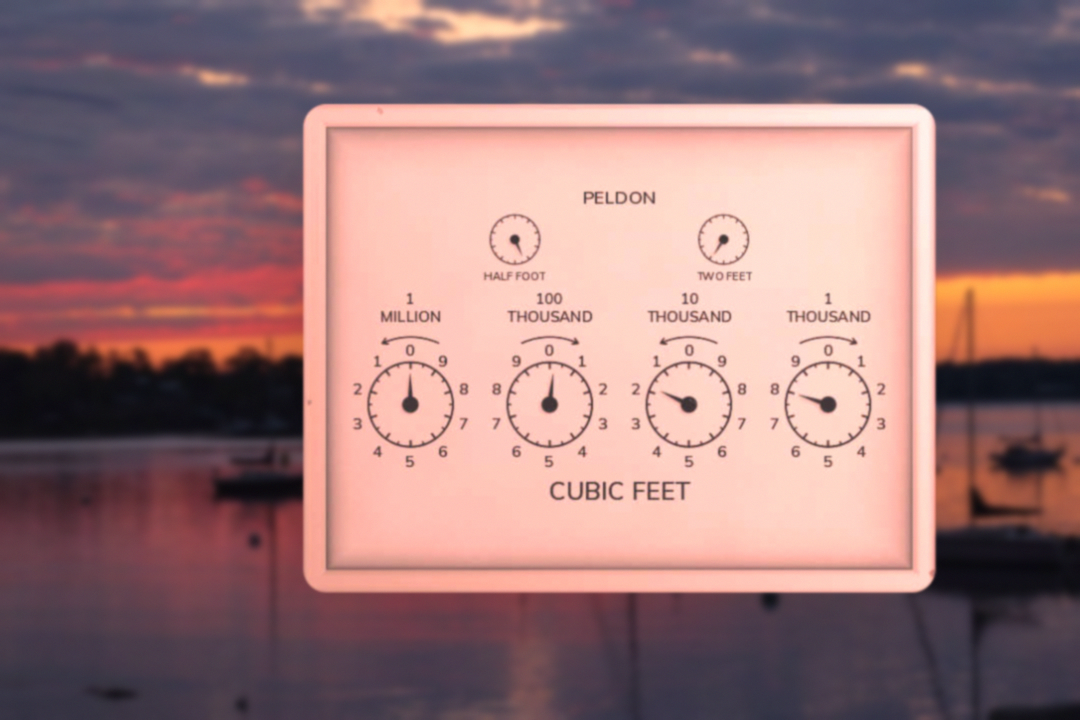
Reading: 1800 ft³
